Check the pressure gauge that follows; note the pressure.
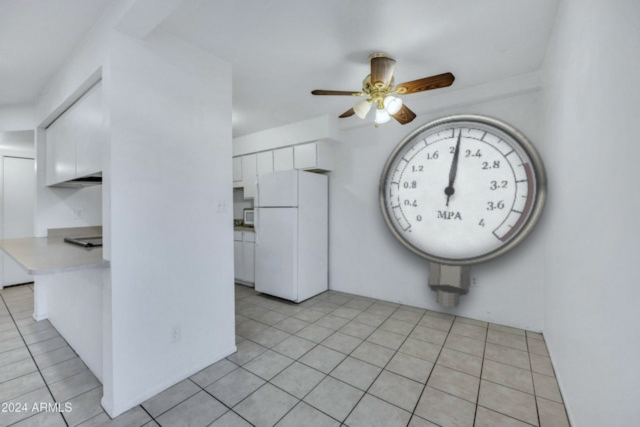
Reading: 2.1 MPa
